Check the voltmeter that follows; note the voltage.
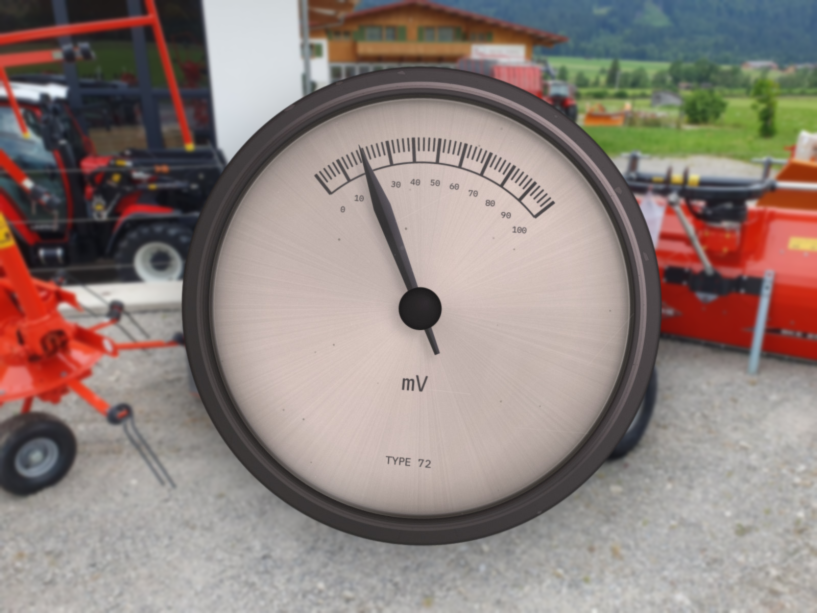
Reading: 20 mV
